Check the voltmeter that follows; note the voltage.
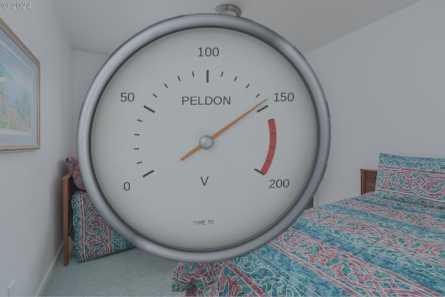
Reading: 145 V
